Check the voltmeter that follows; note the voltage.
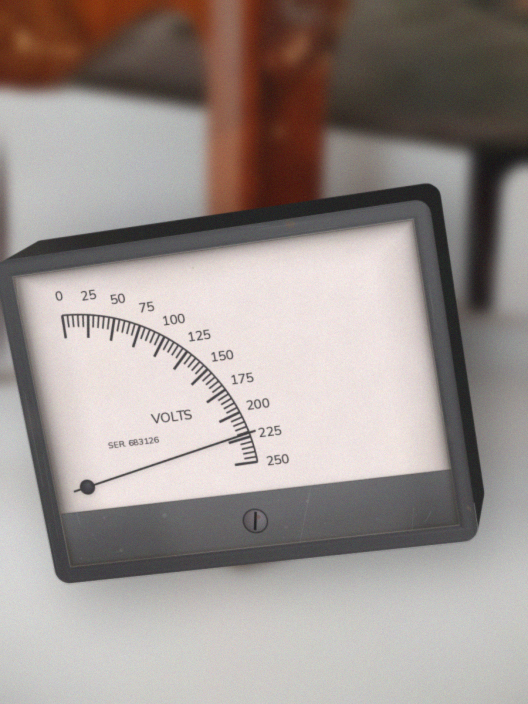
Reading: 220 V
